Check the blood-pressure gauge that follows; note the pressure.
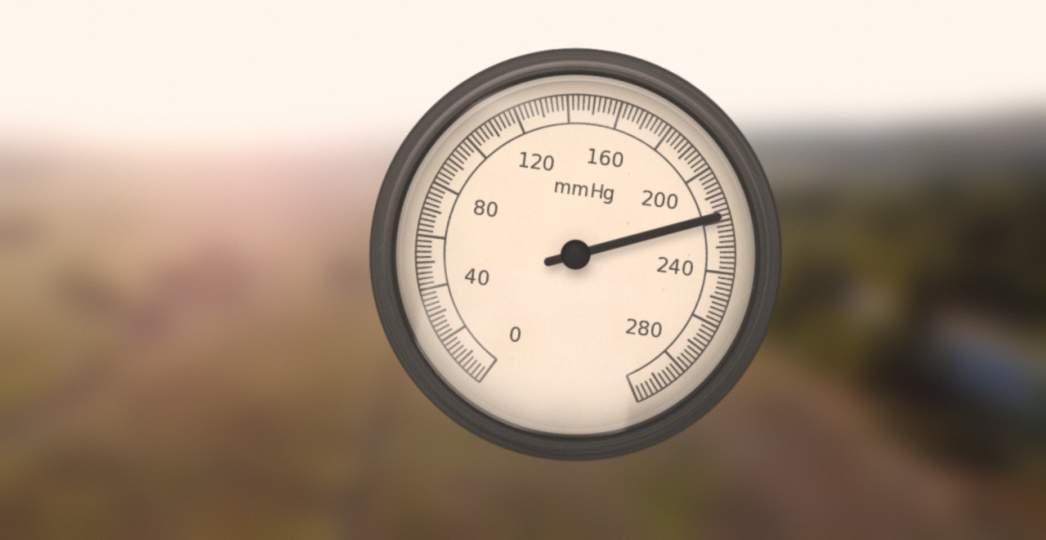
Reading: 218 mmHg
